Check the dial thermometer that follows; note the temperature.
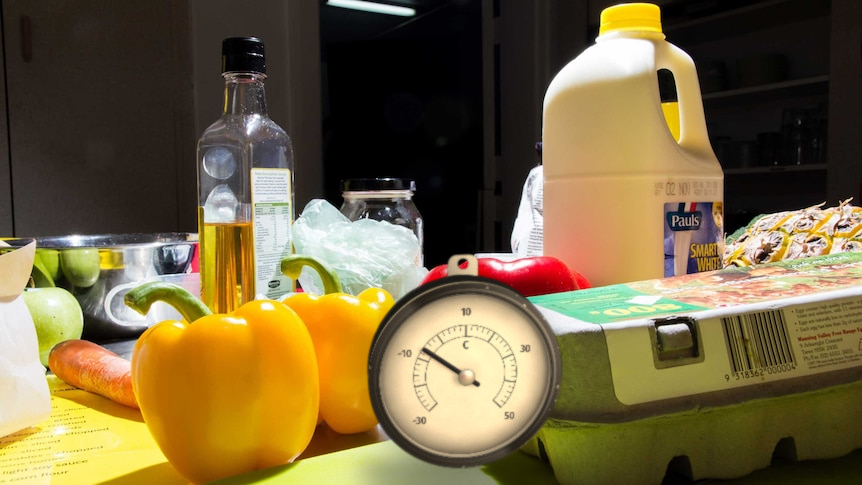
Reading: -6 °C
